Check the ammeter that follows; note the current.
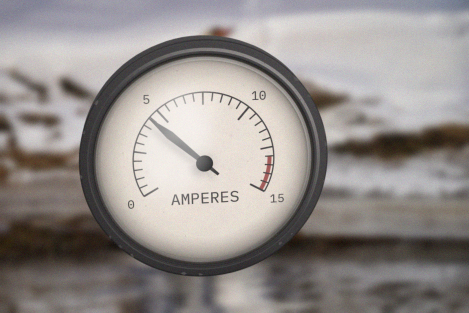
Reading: 4.5 A
